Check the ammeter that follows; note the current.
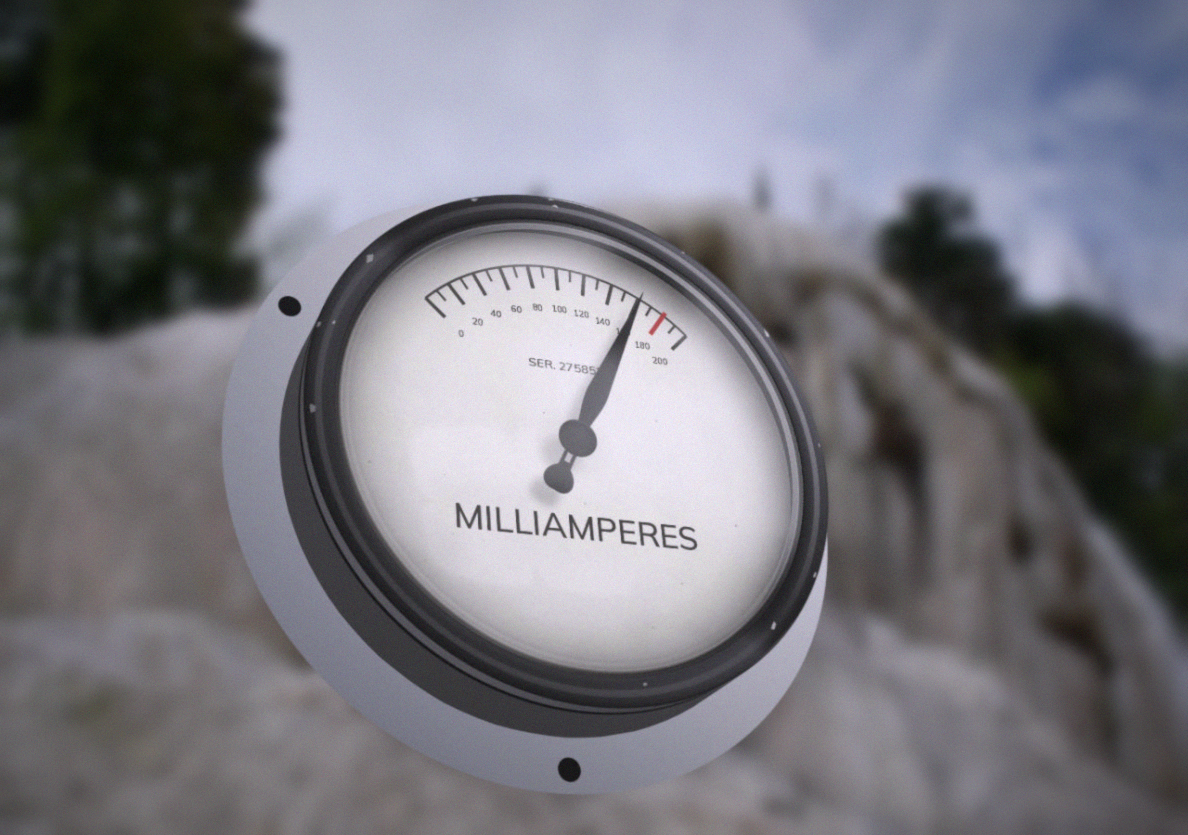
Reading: 160 mA
